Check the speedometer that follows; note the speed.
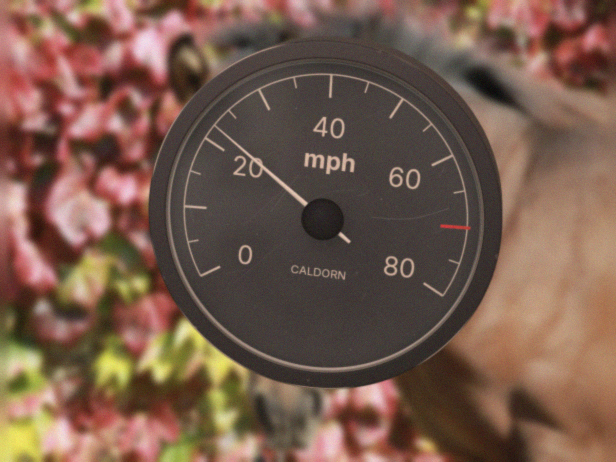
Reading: 22.5 mph
